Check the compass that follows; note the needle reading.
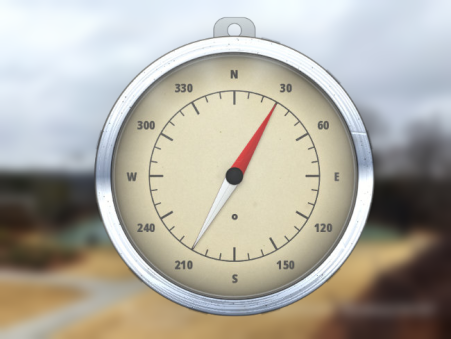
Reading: 30 °
